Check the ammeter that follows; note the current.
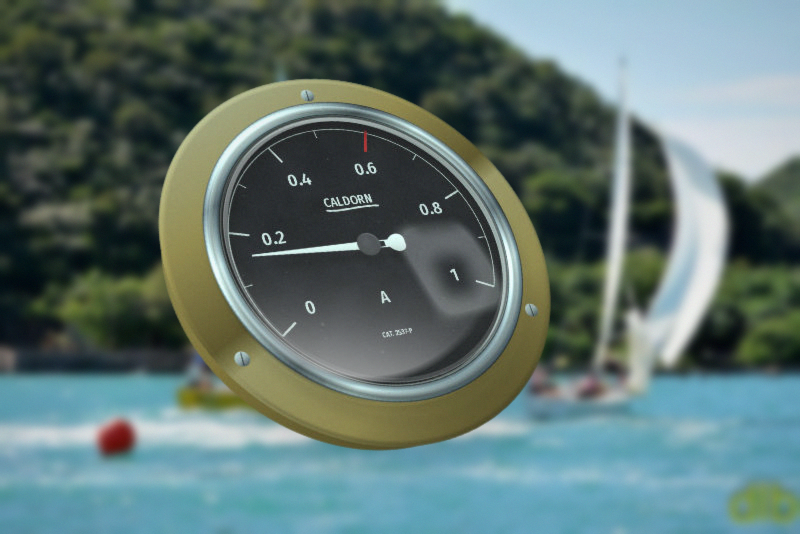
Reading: 0.15 A
